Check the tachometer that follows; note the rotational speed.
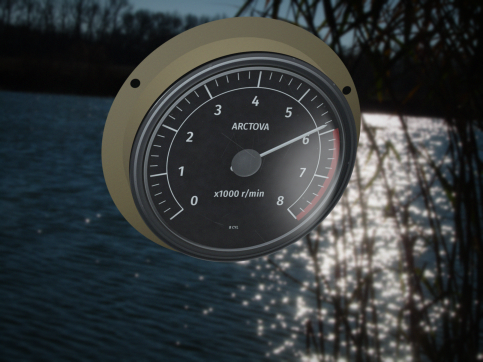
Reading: 5800 rpm
